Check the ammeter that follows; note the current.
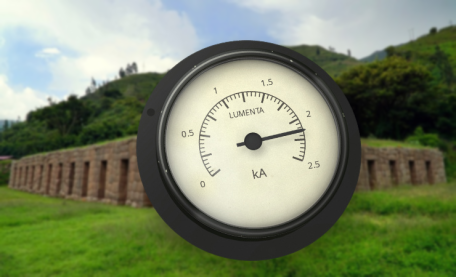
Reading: 2.15 kA
